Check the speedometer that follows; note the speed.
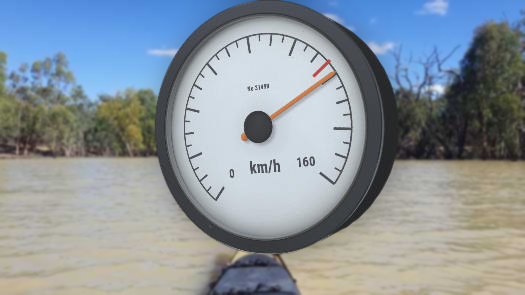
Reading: 120 km/h
